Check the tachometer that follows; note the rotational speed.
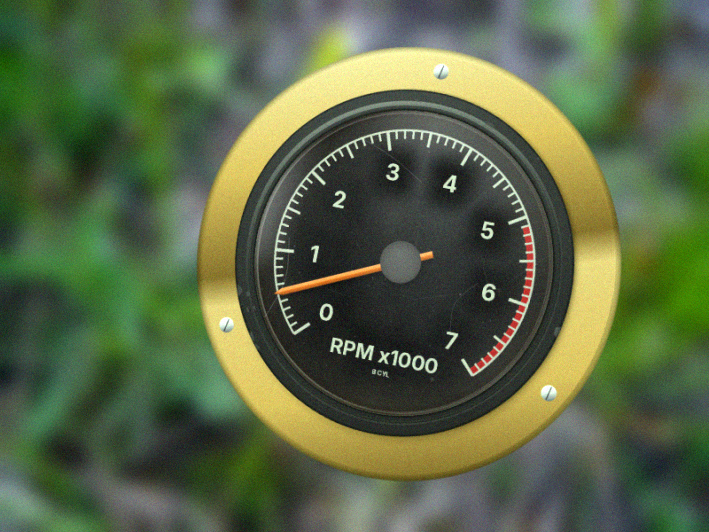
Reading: 500 rpm
